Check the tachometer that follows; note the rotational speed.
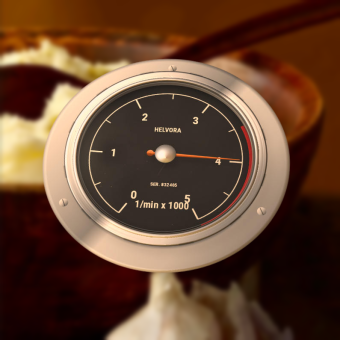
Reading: 4000 rpm
